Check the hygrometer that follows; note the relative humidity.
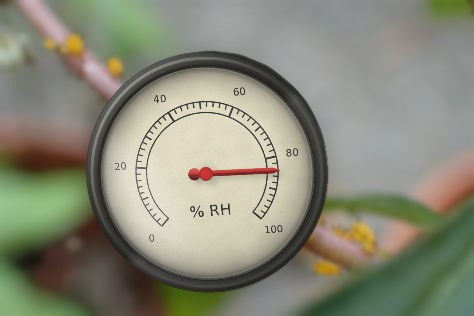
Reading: 84 %
